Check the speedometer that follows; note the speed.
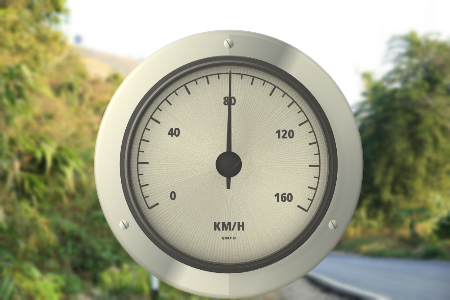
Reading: 80 km/h
